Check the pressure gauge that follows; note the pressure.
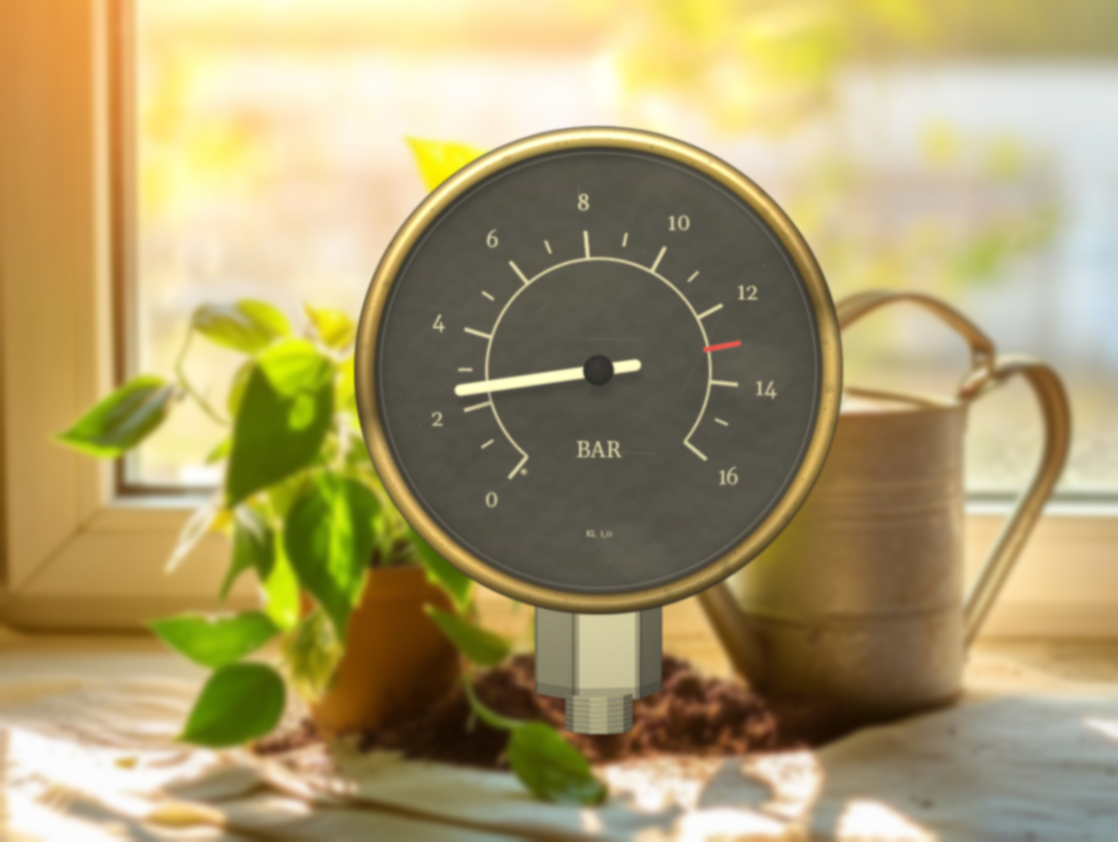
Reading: 2.5 bar
